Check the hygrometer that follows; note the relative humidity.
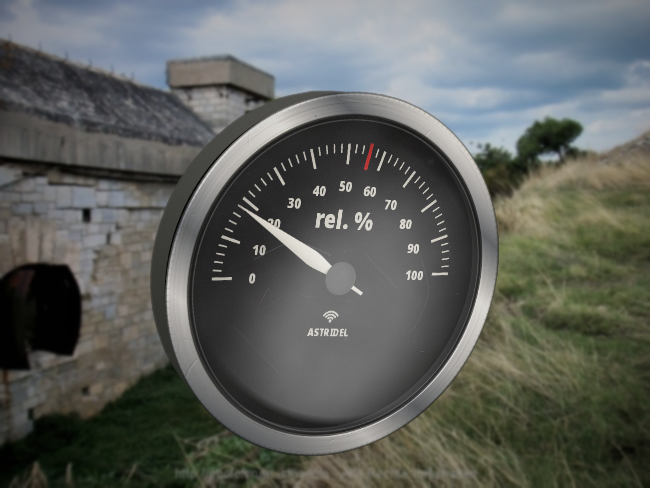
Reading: 18 %
